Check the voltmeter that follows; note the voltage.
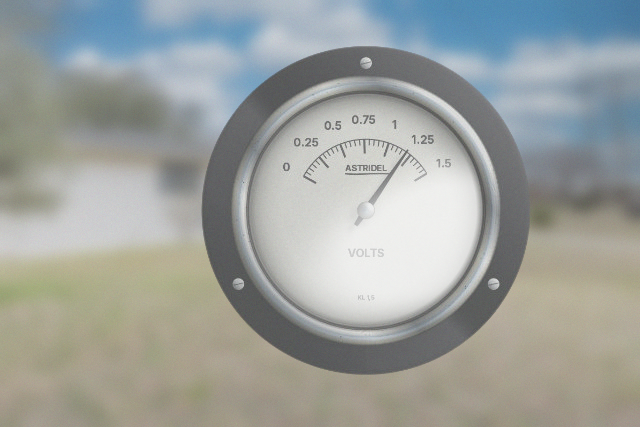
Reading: 1.2 V
